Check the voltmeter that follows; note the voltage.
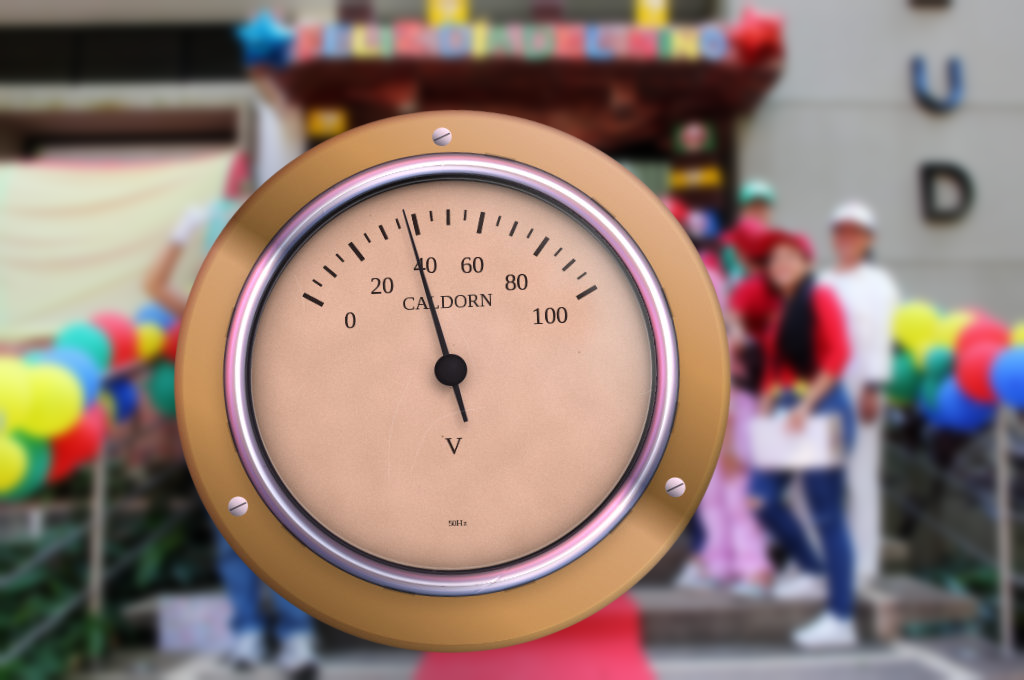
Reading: 37.5 V
